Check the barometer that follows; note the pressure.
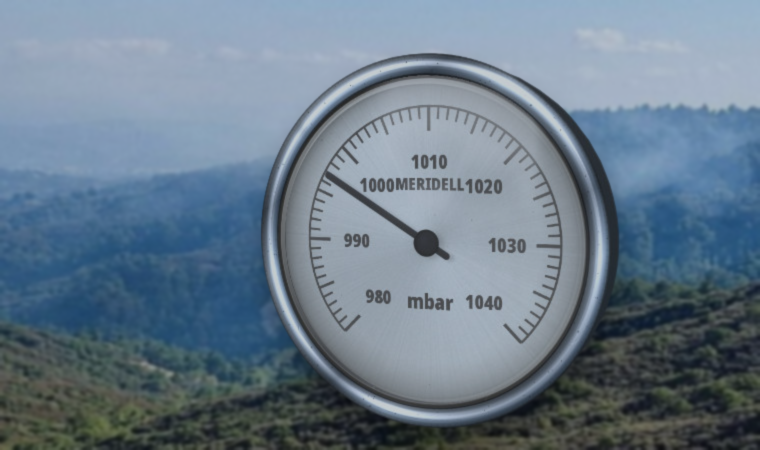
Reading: 997 mbar
